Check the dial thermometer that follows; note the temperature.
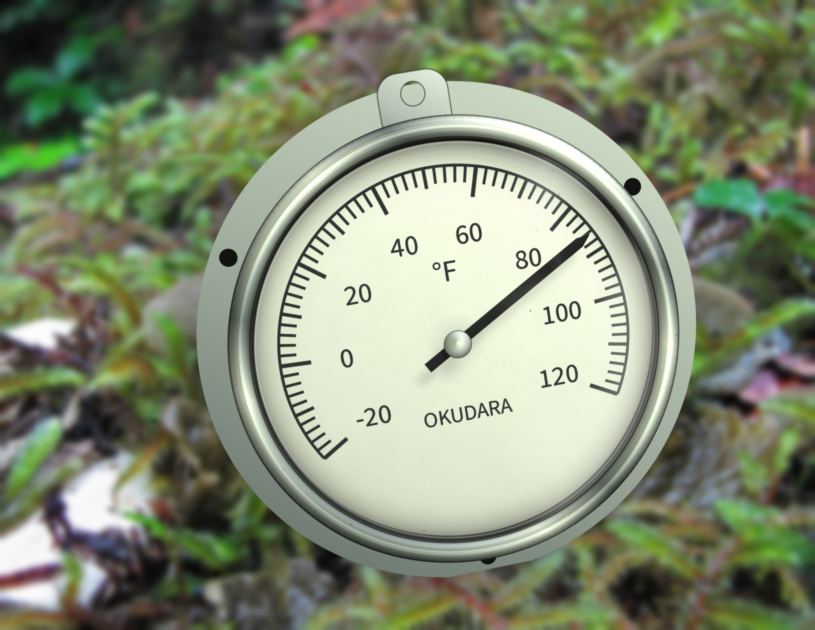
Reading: 86 °F
